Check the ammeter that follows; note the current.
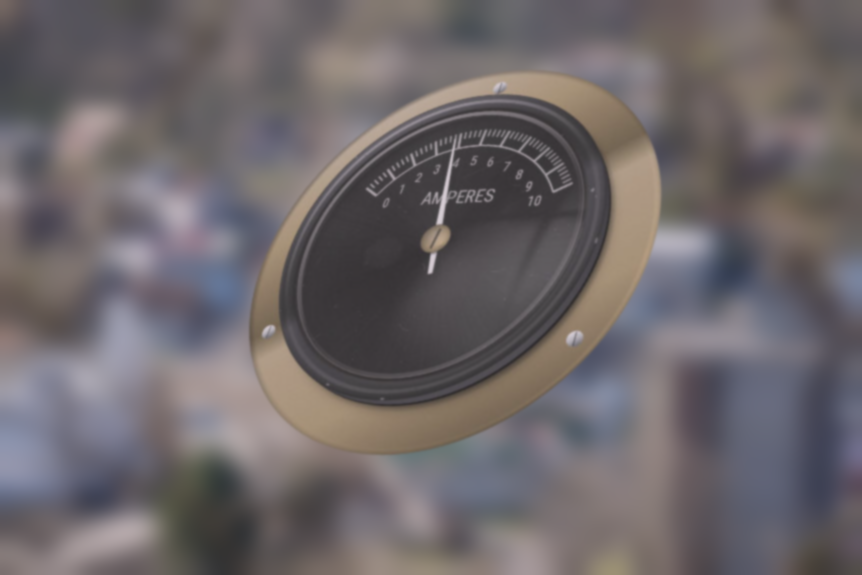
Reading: 4 A
